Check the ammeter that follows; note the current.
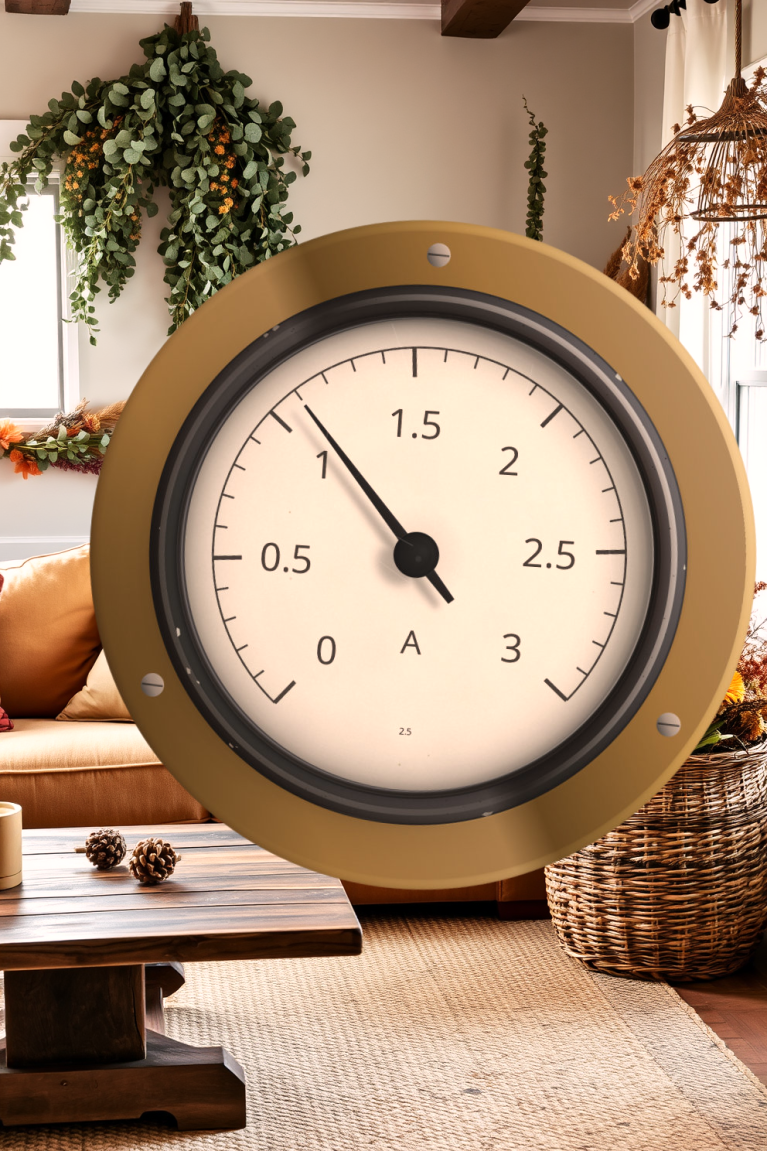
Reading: 1.1 A
